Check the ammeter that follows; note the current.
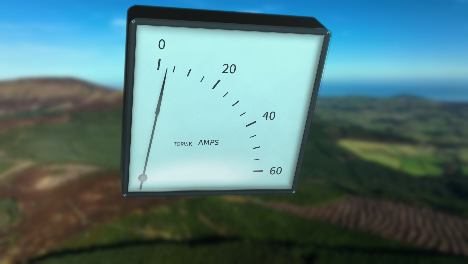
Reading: 2.5 A
